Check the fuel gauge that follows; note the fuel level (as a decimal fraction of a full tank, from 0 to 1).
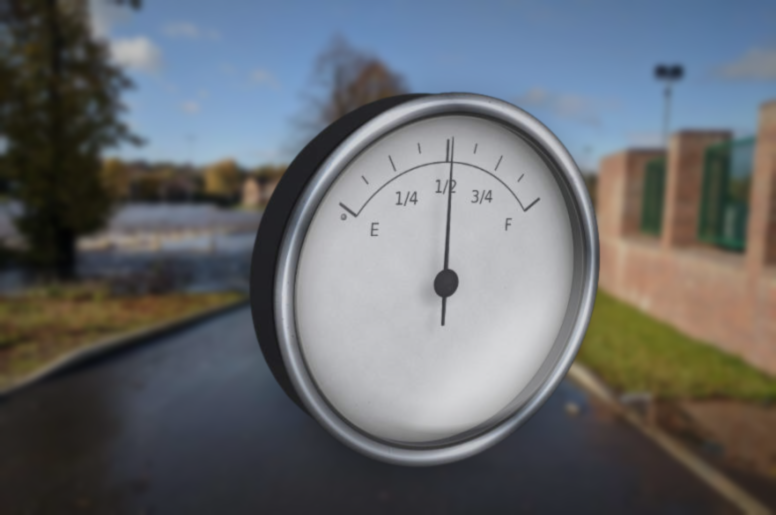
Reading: 0.5
